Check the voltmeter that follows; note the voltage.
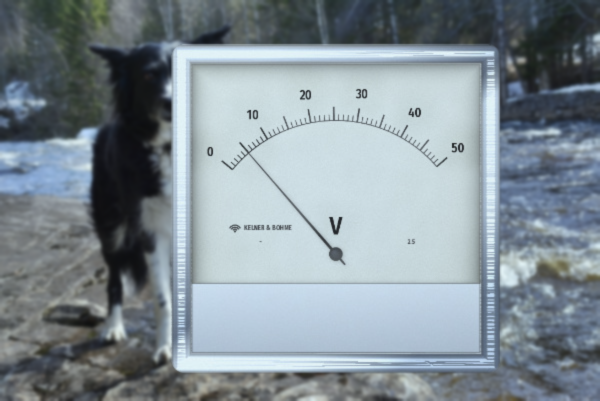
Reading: 5 V
